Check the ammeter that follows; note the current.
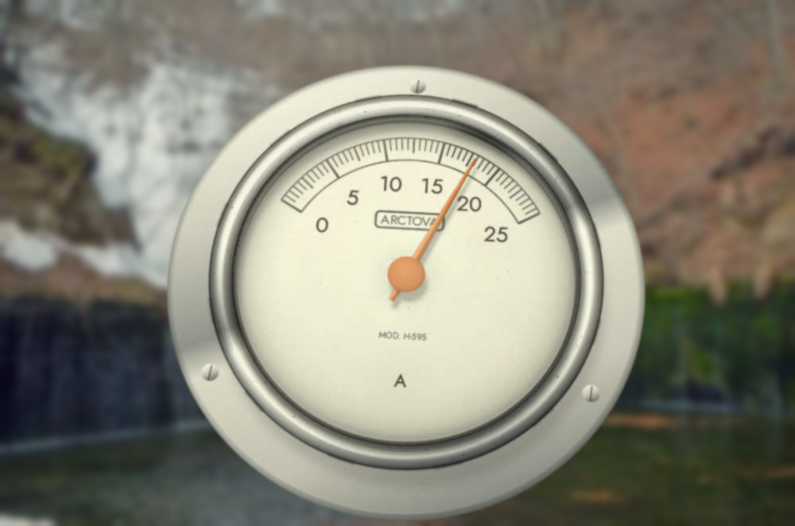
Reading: 18 A
